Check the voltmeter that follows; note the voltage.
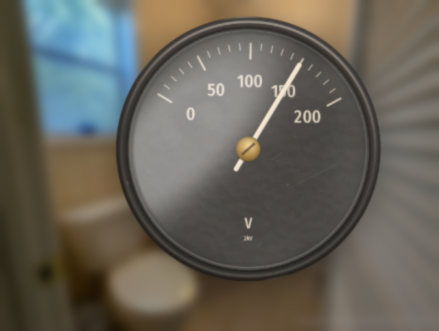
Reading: 150 V
